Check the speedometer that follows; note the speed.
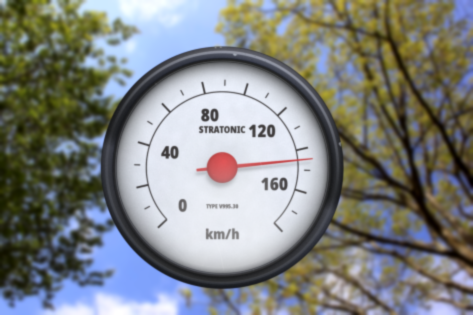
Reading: 145 km/h
